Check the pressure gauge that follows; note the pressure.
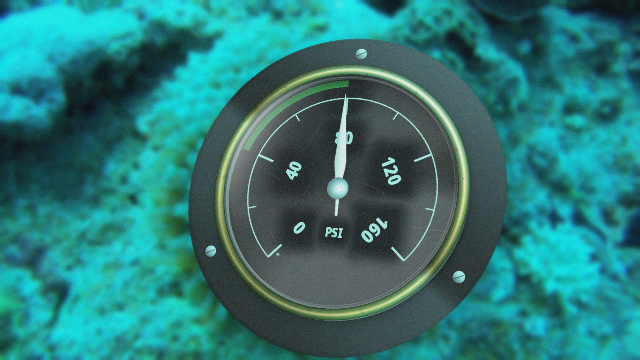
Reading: 80 psi
